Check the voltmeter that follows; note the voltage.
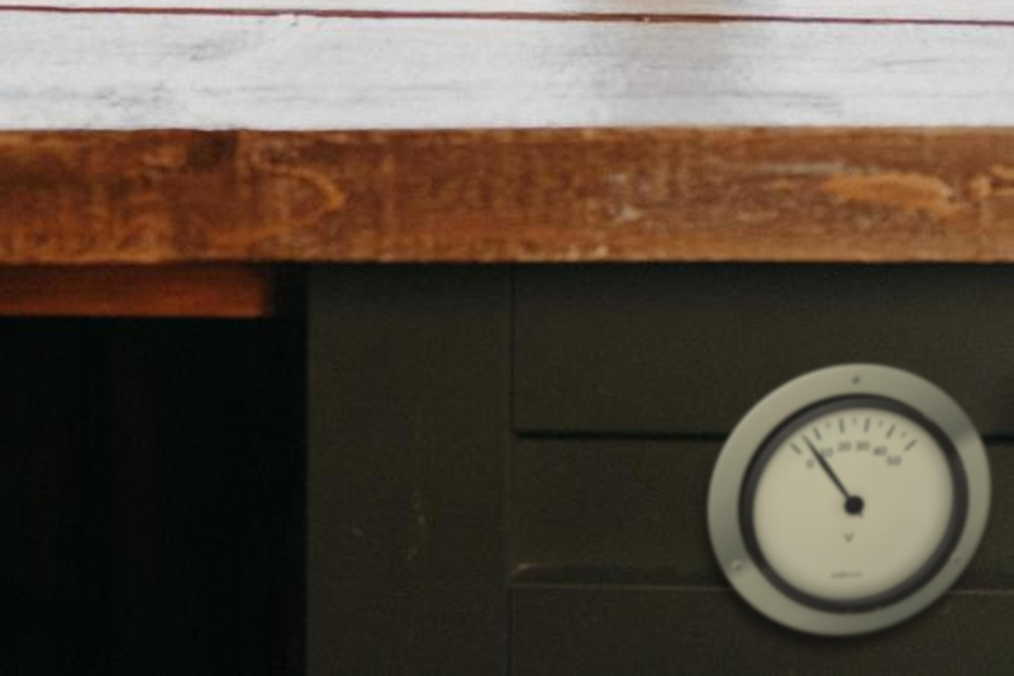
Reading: 5 V
